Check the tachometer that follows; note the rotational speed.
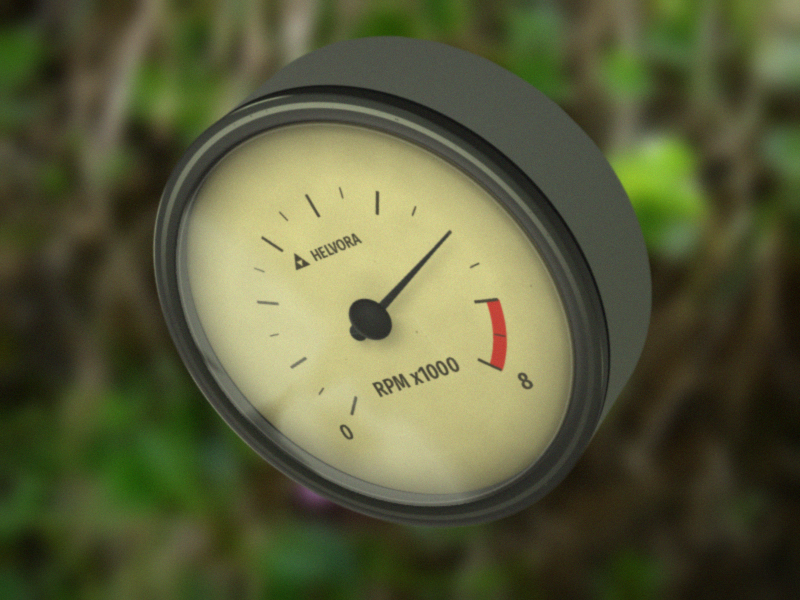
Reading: 6000 rpm
